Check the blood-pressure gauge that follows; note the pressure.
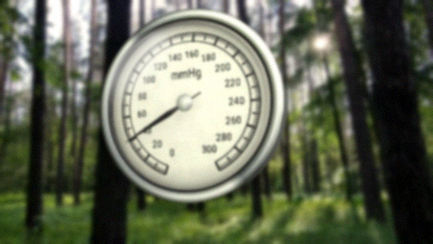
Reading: 40 mmHg
